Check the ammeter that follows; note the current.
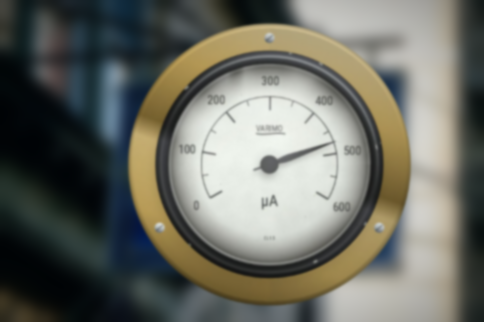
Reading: 475 µA
